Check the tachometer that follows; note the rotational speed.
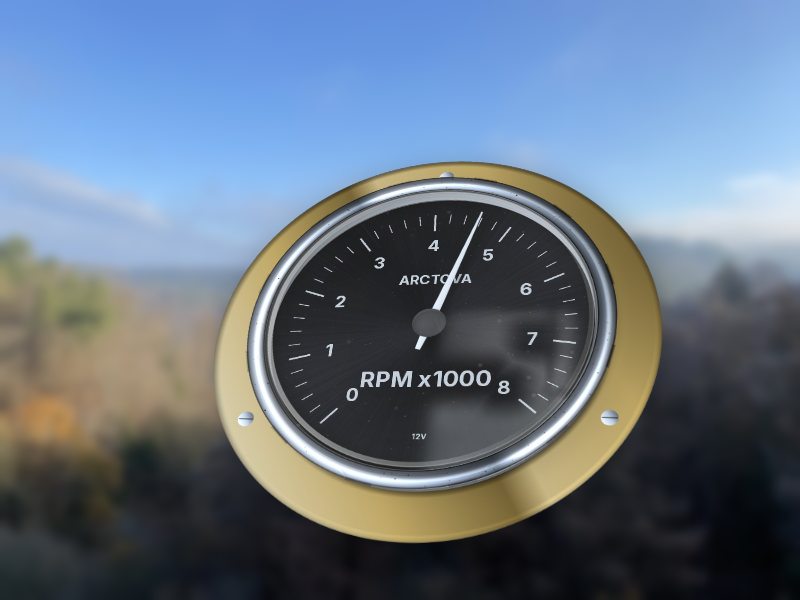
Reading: 4600 rpm
